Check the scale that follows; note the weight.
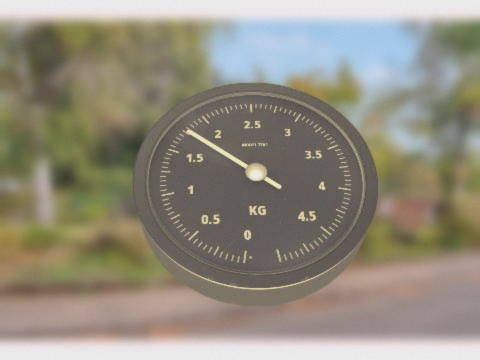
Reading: 1.75 kg
